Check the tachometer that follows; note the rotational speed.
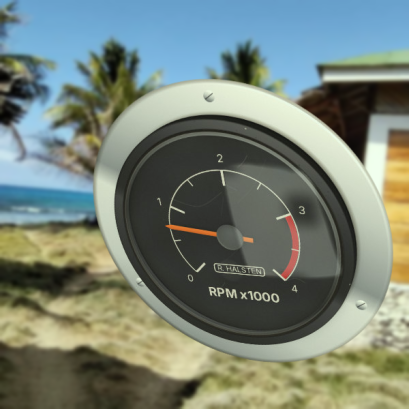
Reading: 750 rpm
